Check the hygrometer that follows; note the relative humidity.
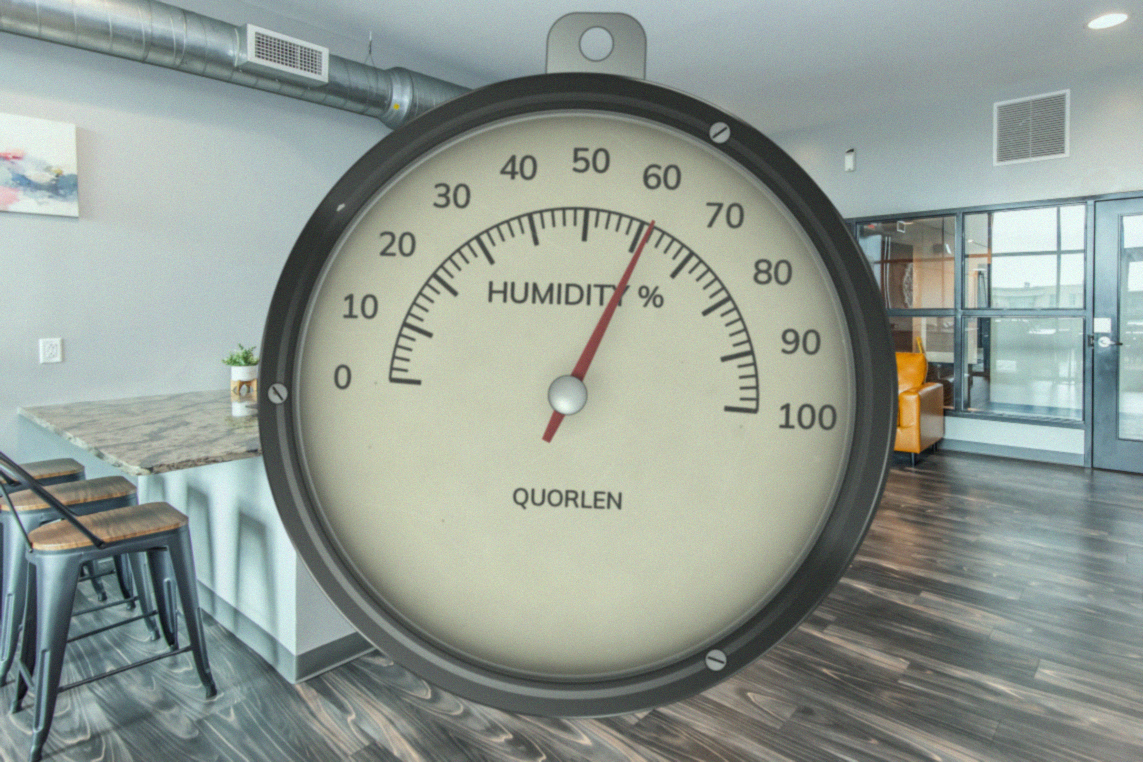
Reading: 62 %
